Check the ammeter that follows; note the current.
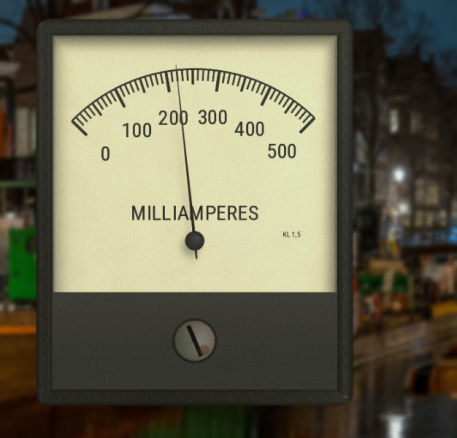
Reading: 220 mA
